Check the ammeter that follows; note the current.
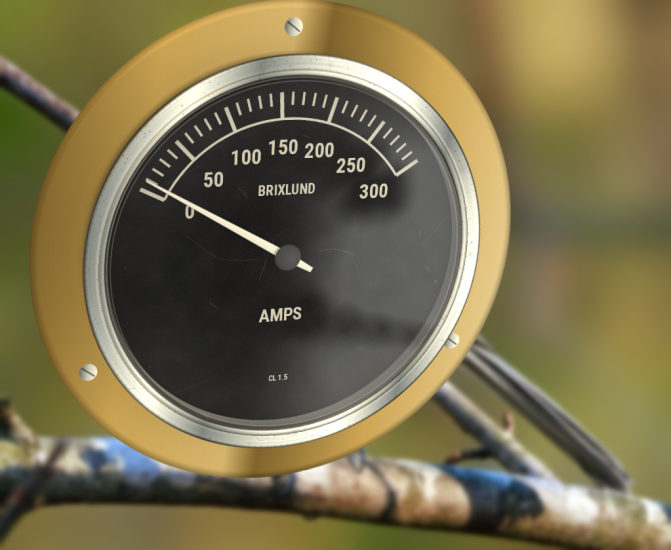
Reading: 10 A
